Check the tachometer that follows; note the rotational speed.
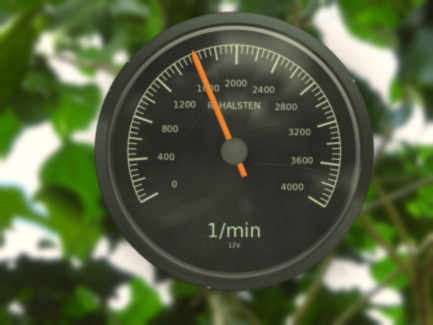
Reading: 1600 rpm
